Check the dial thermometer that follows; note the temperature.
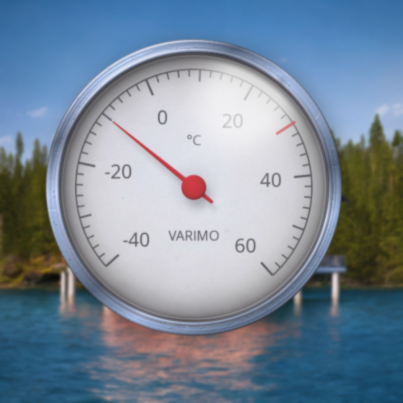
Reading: -10 °C
